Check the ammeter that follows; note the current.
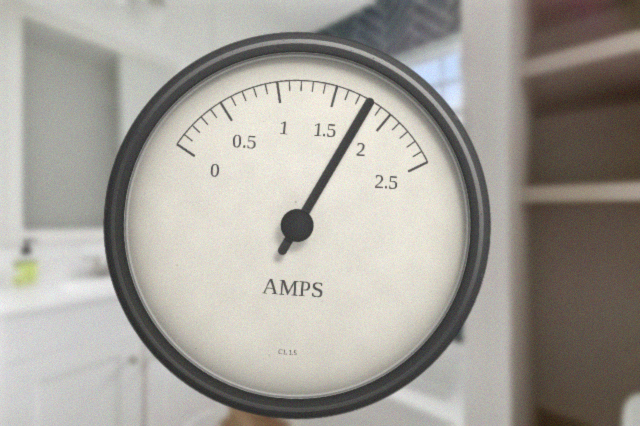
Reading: 1.8 A
